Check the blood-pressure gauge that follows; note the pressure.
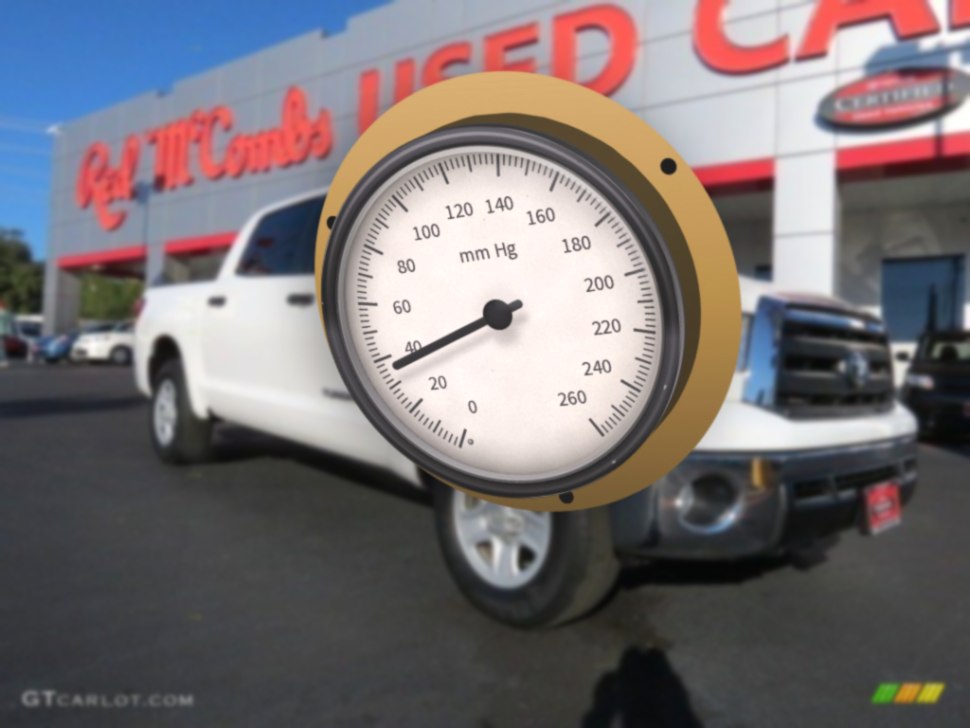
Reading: 36 mmHg
